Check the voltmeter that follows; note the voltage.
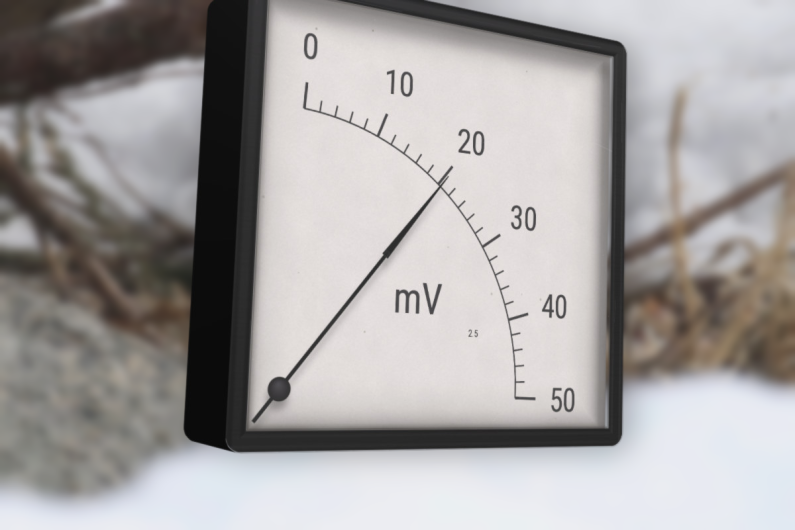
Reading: 20 mV
